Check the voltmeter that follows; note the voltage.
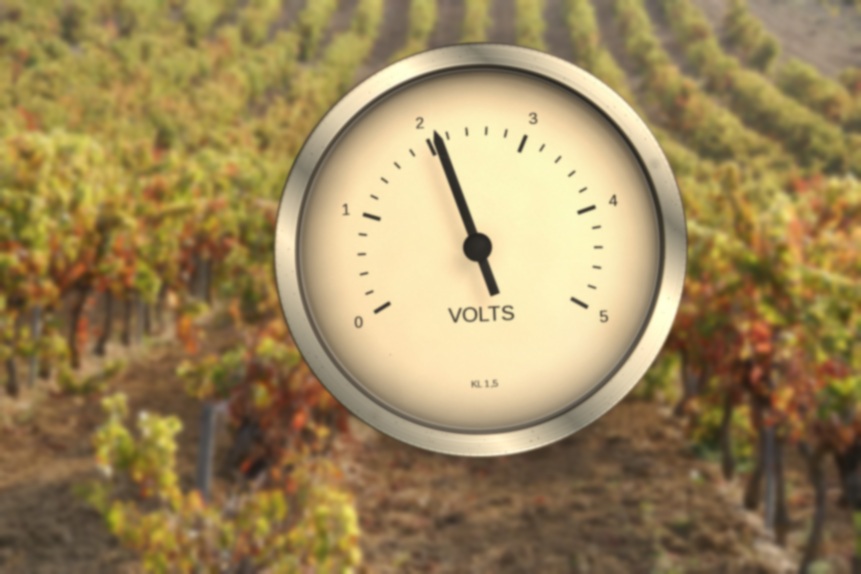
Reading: 2.1 V
